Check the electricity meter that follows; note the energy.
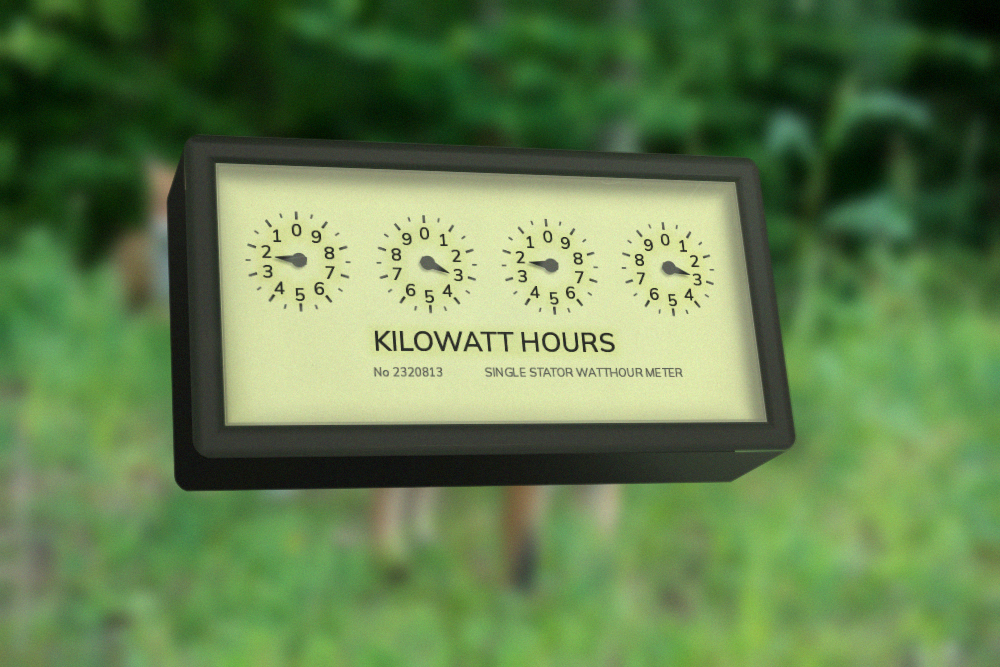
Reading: 2323 kWh
